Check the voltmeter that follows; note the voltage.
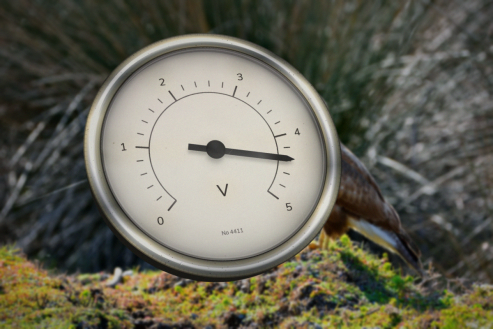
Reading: 4.4 V
